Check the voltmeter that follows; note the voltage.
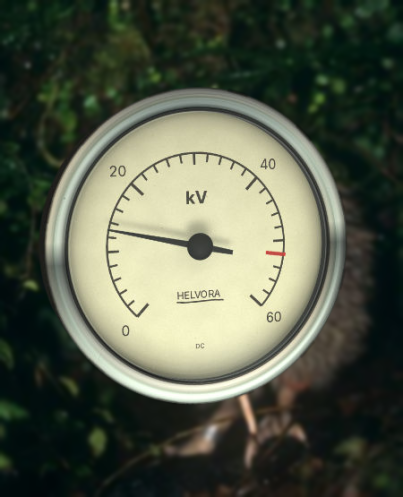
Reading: 13 kV
